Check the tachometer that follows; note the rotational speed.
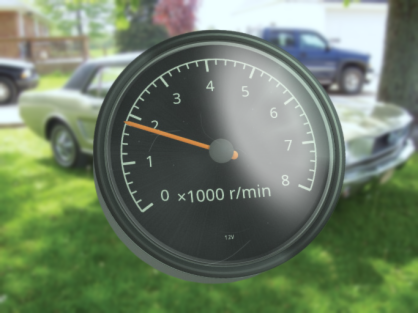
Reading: 1800 rpm
